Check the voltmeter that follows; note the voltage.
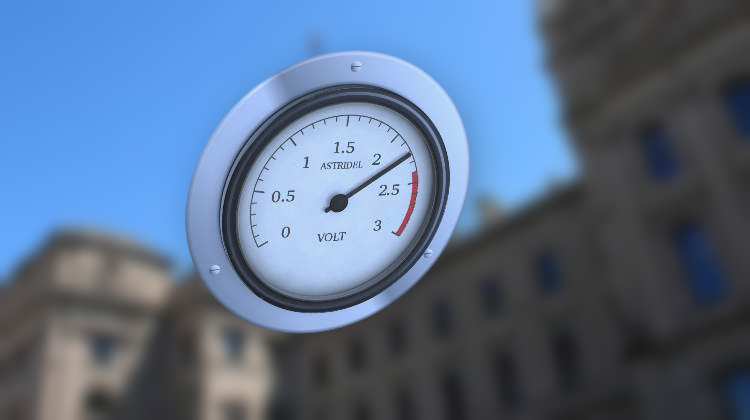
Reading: 2.2 V
